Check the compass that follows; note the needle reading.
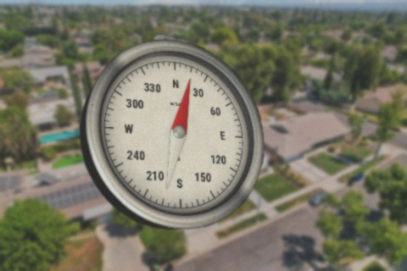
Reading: 15 °
